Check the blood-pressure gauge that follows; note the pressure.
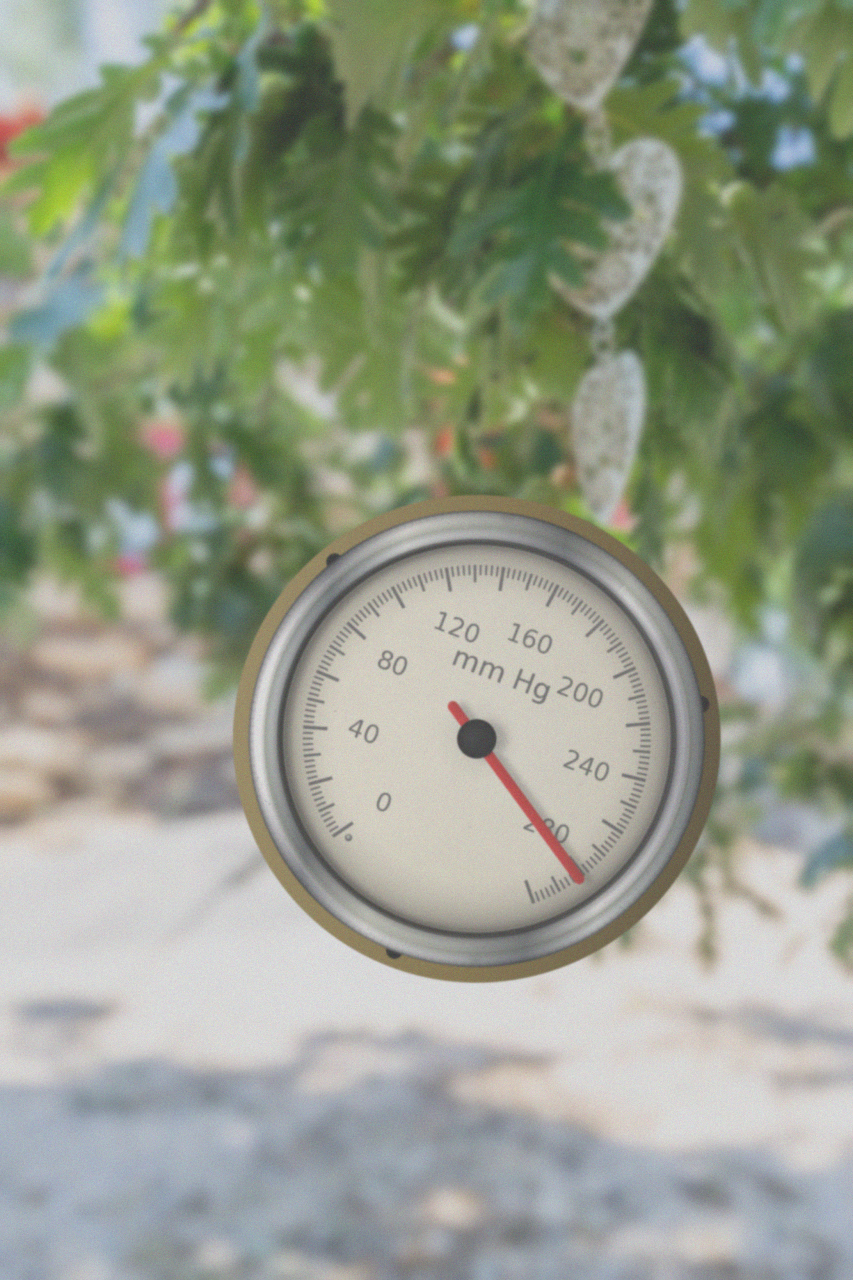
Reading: 282 mmHg
